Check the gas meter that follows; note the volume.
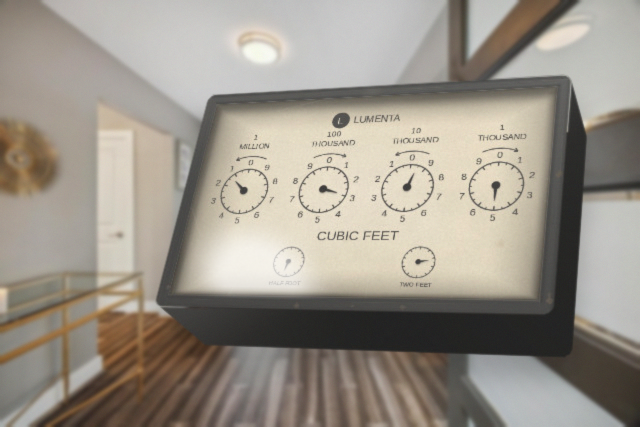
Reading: 129500 ft³
